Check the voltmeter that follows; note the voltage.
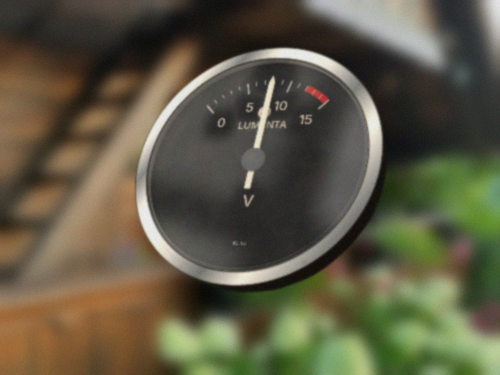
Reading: 8 V
